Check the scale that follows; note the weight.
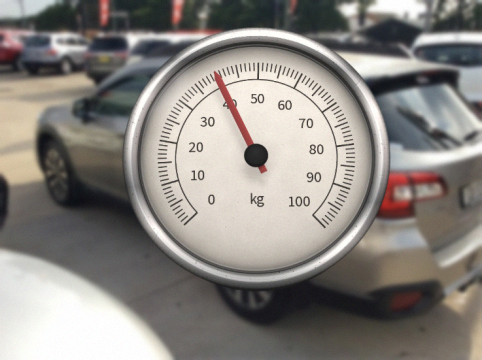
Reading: 40 kg
